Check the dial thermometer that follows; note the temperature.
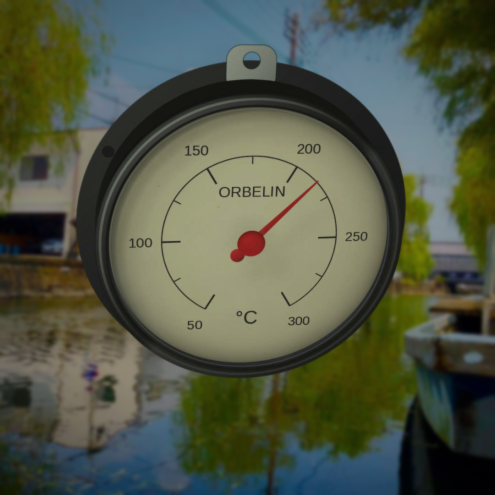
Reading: 212.5 °C
